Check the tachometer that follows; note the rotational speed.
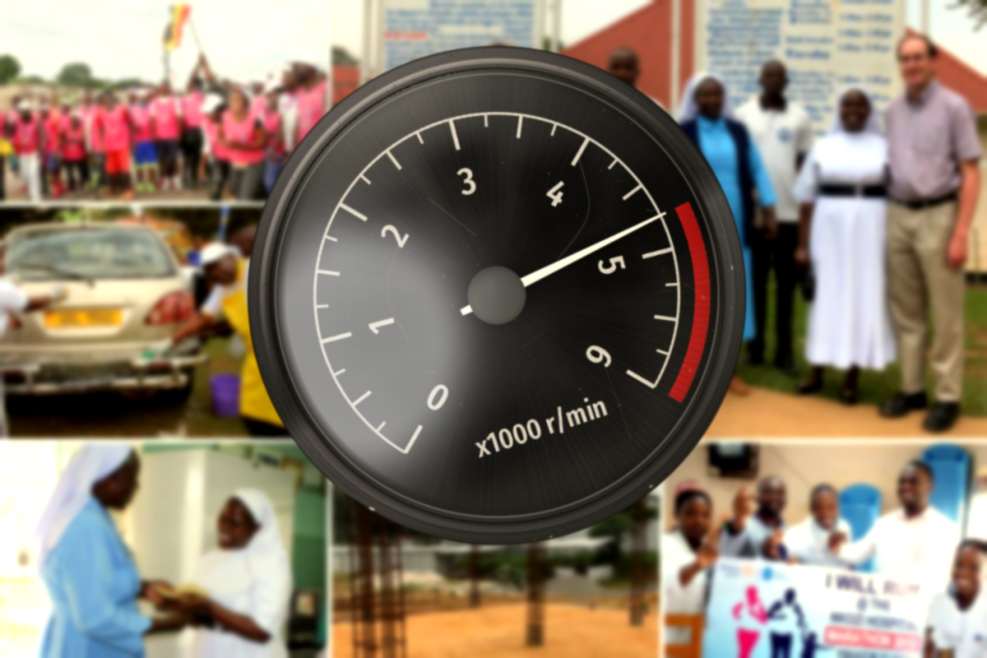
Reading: 4750 rpm
